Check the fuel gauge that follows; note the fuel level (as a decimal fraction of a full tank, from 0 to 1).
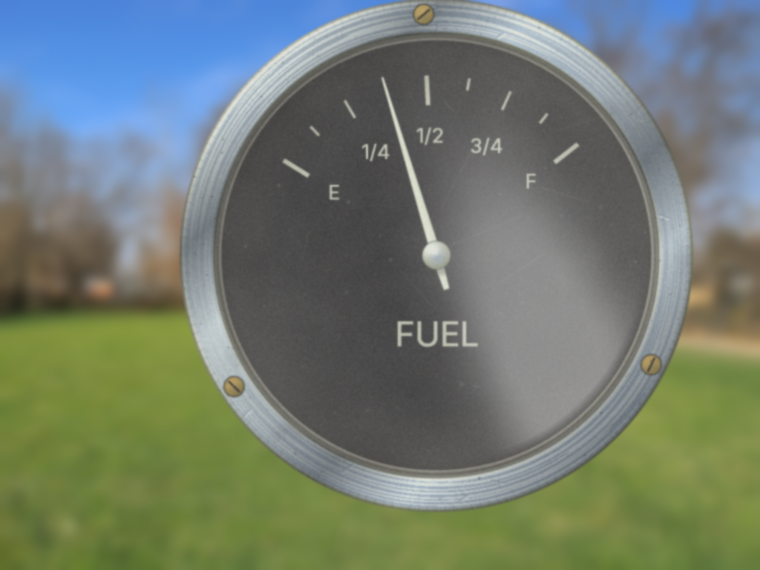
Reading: 0.375
